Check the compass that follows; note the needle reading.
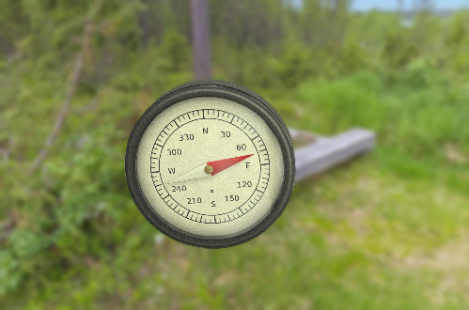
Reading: 75 °
